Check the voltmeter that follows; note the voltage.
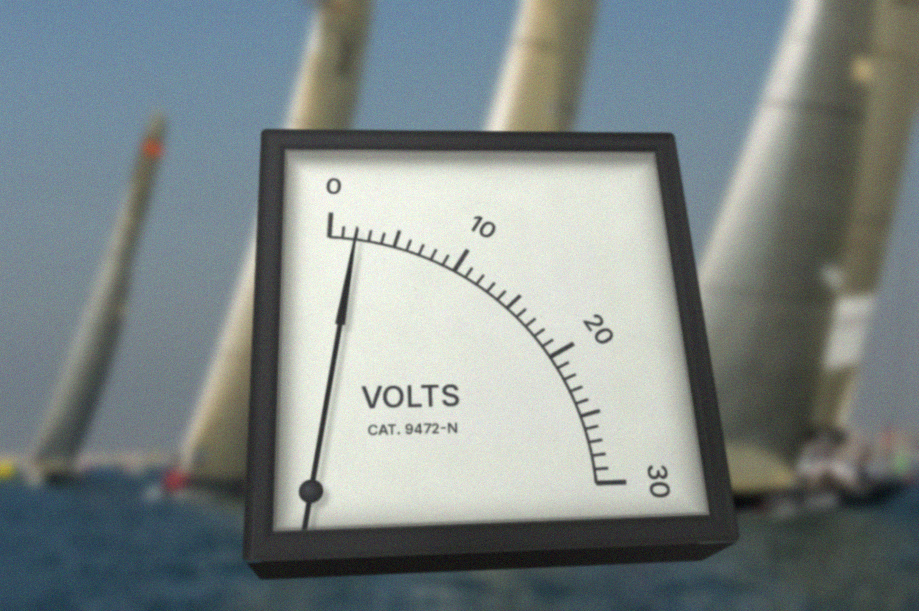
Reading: 2 V
